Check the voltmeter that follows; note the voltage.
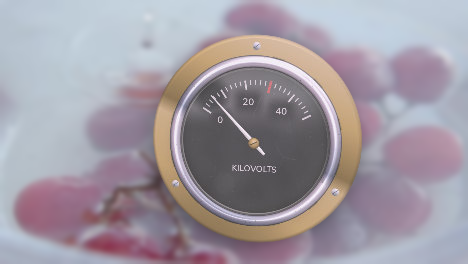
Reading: 6 kV
